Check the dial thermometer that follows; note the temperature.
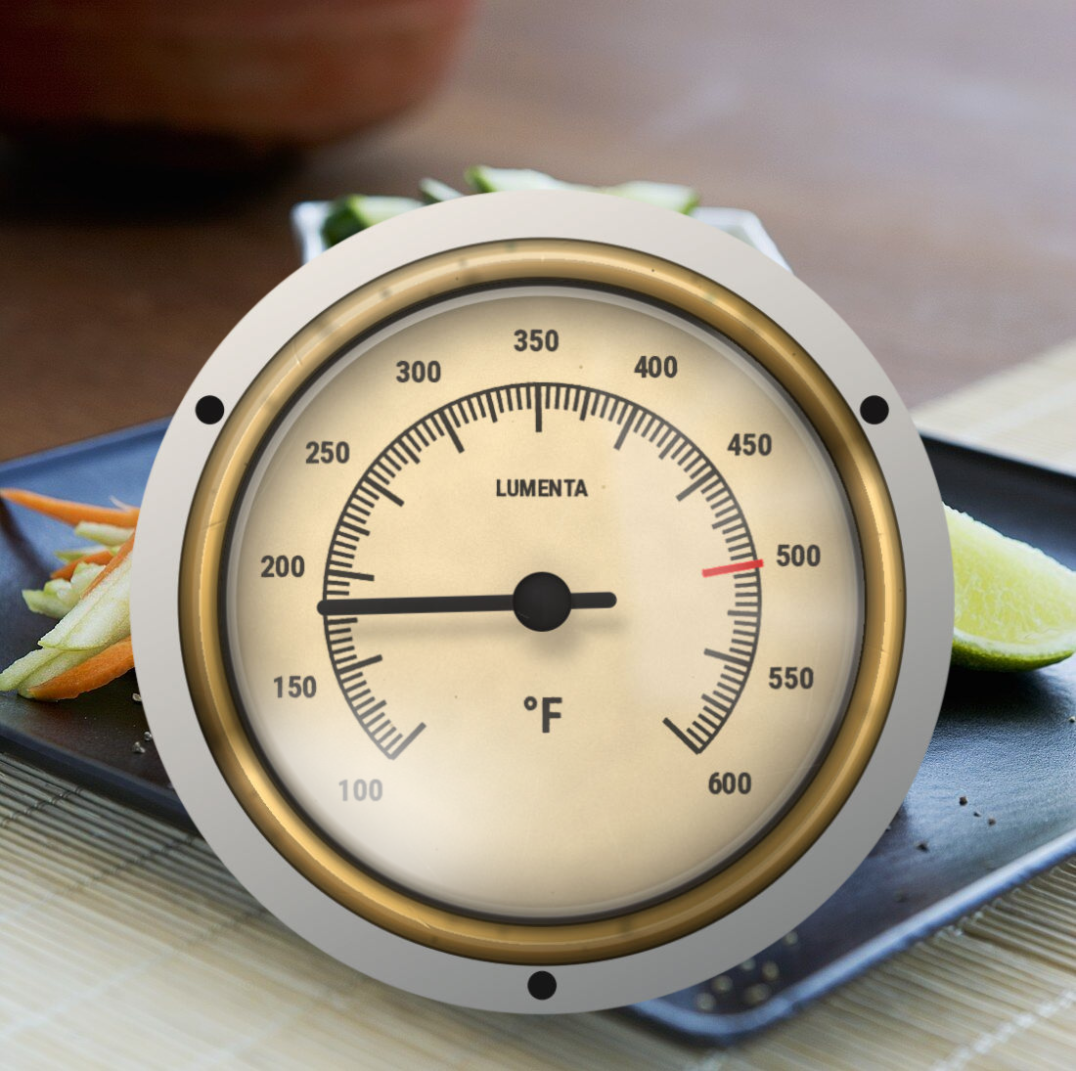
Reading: 182.5 °F
